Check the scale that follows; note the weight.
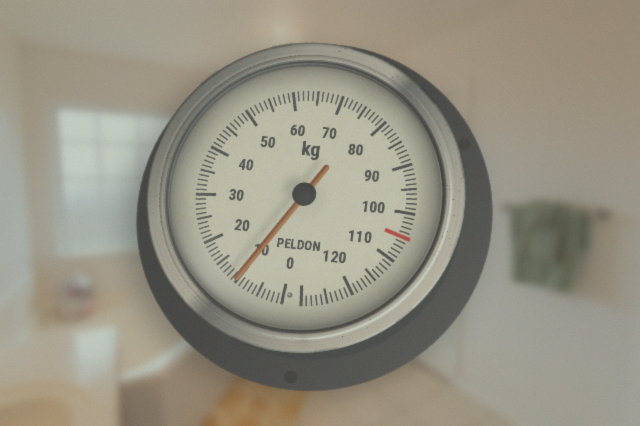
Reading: 10 kg
